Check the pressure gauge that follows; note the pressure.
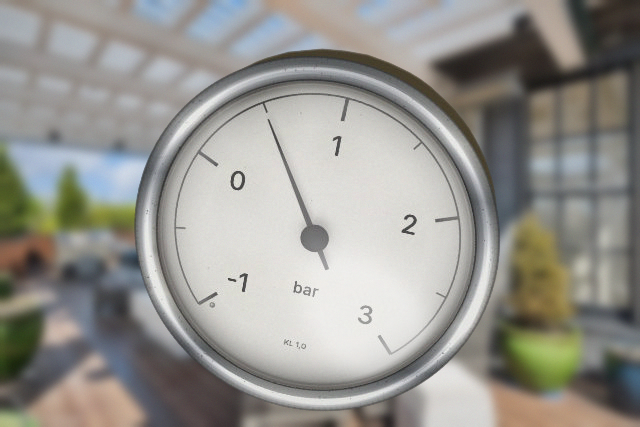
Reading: 0.5 bar
